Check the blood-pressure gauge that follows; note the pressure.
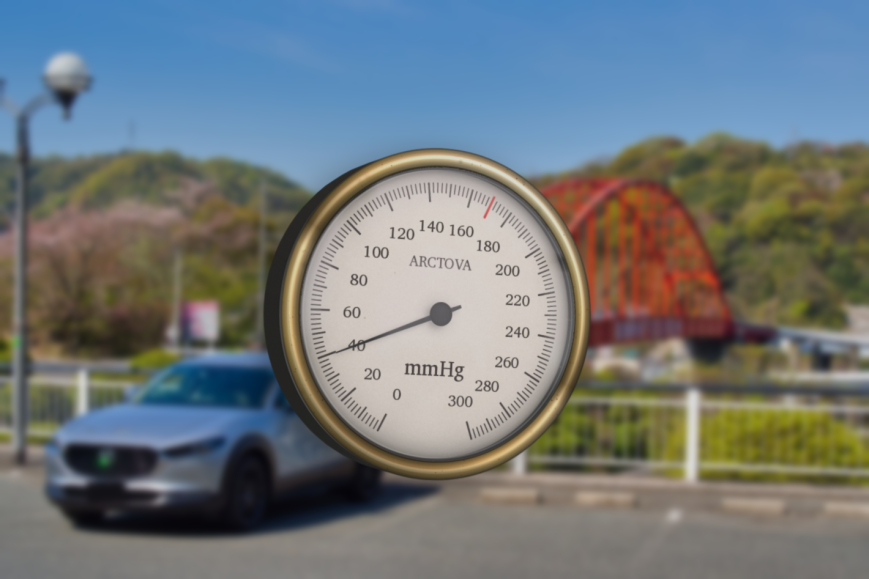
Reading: 40 mmHg
